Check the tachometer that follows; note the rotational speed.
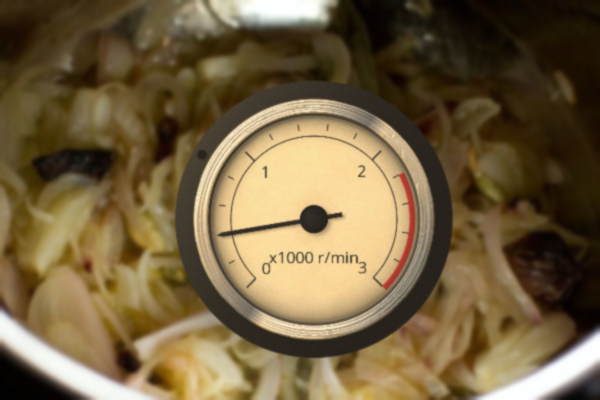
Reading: 400 rpm
